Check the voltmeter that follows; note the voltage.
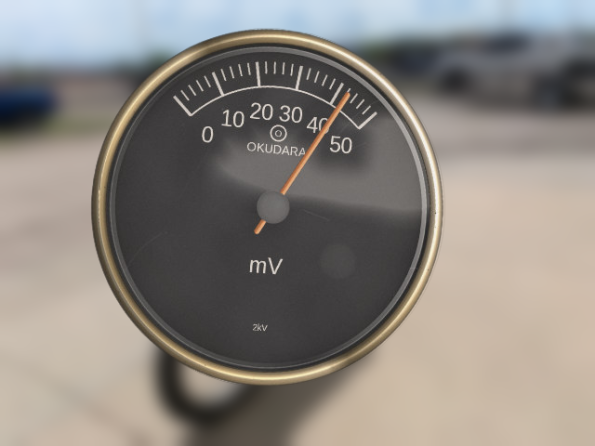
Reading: 42 mV
